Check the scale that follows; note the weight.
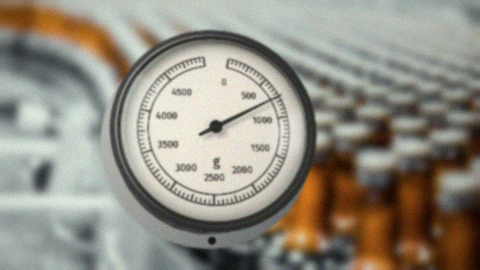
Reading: 750 g
